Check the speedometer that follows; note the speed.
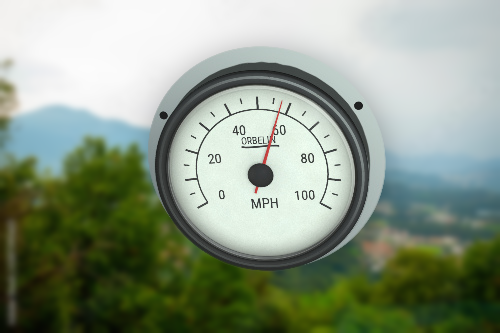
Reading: 57.5 mph
